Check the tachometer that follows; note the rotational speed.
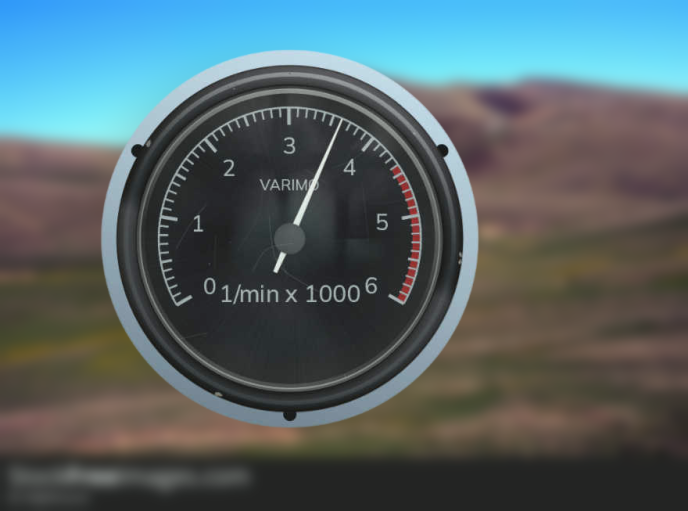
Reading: 3600 rpm
